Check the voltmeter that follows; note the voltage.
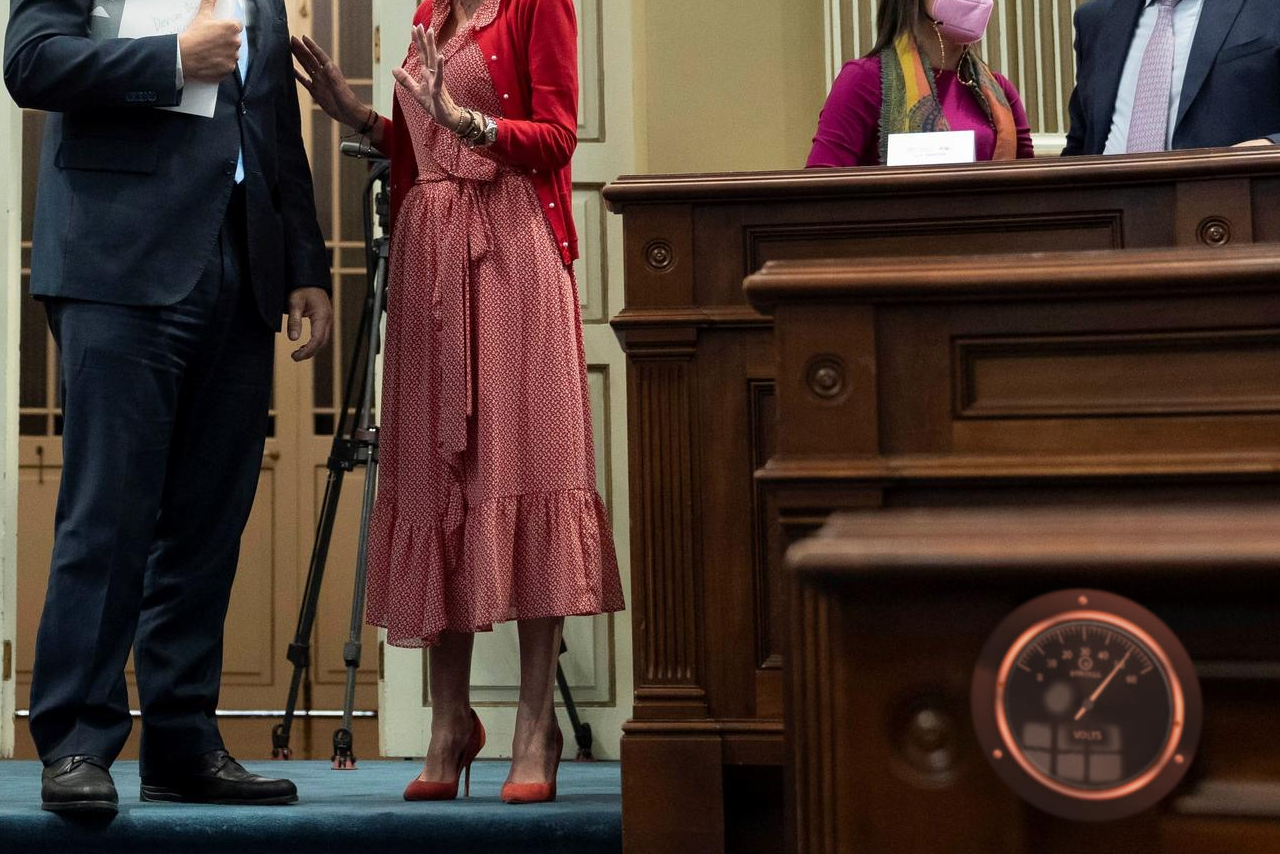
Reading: 50 V
